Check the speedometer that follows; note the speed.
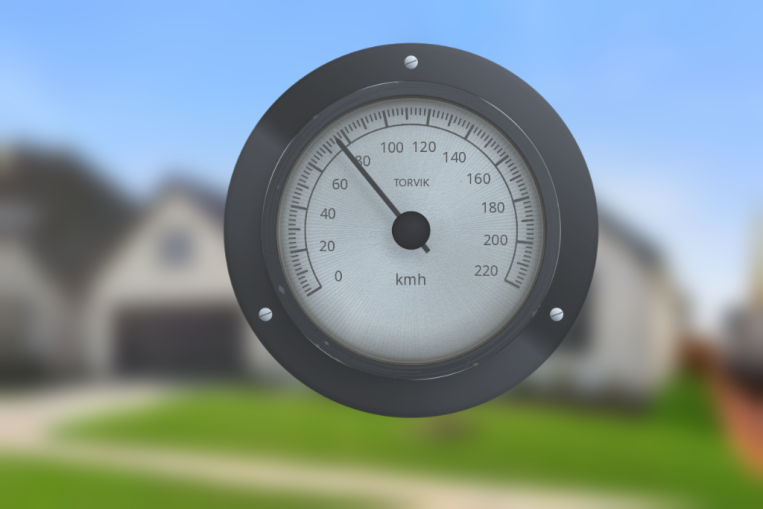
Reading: 76 km/h
